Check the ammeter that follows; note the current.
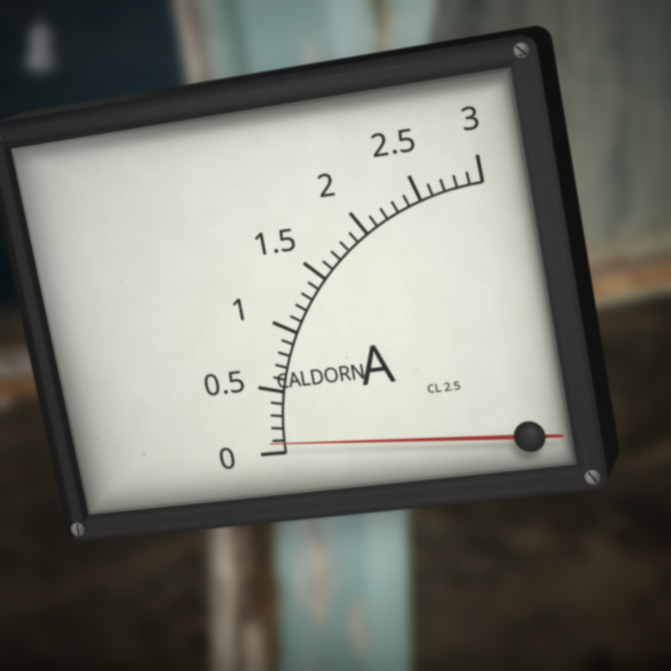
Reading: 0.1 A
